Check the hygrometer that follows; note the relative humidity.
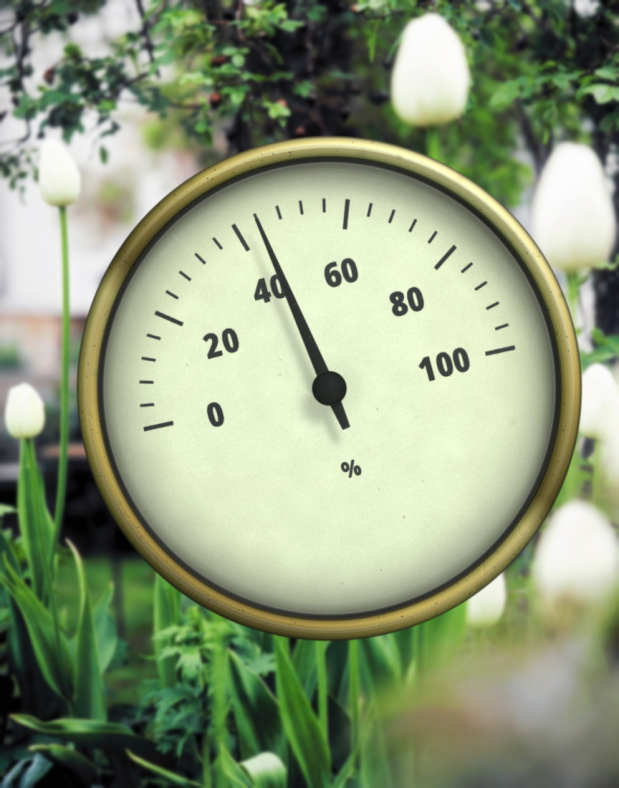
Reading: 44 %
